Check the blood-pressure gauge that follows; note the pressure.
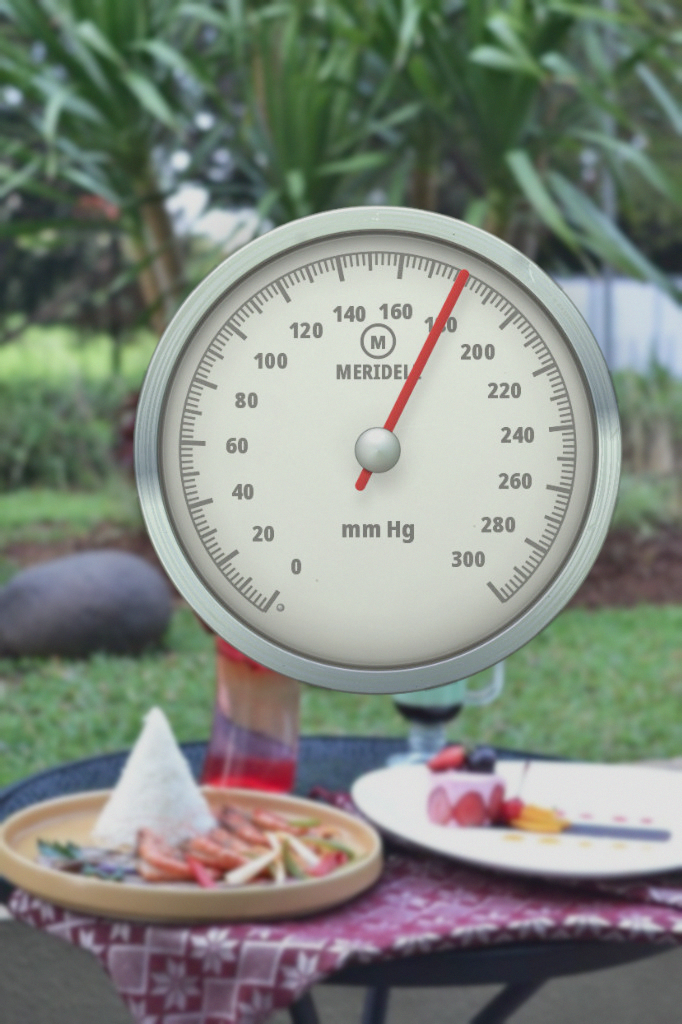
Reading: 180 mmHg
